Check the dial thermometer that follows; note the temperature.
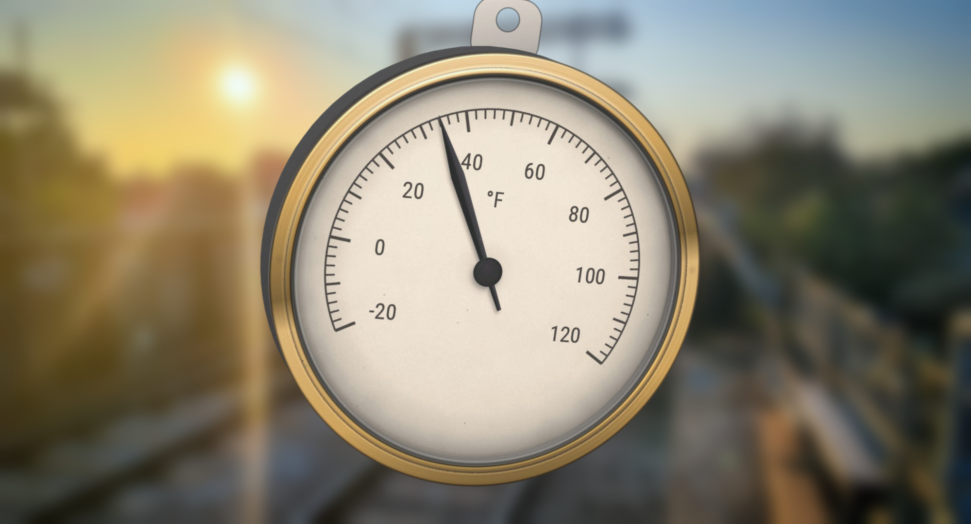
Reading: 34 °F
